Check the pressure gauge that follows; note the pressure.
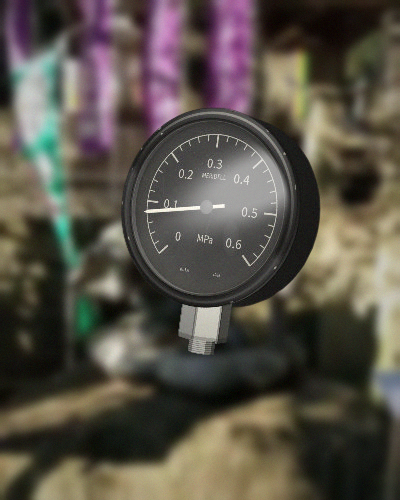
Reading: 0.08 MPa
